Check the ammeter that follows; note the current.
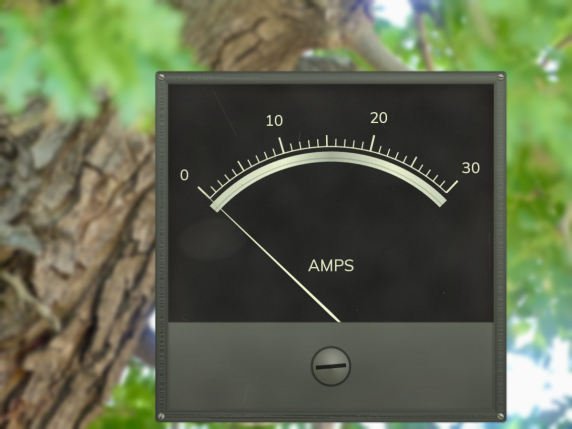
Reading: 0 A
